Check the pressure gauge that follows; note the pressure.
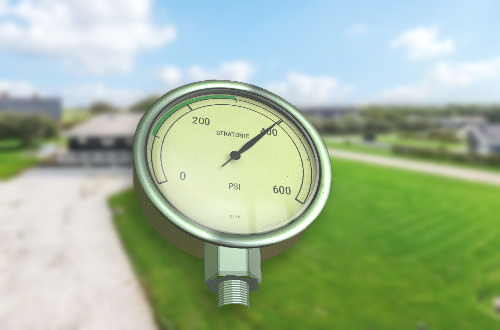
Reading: 400 psi
